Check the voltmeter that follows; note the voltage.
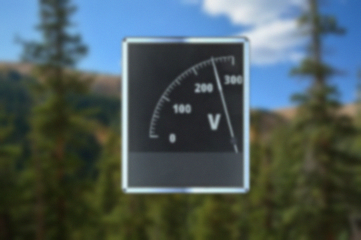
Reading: 250 V
